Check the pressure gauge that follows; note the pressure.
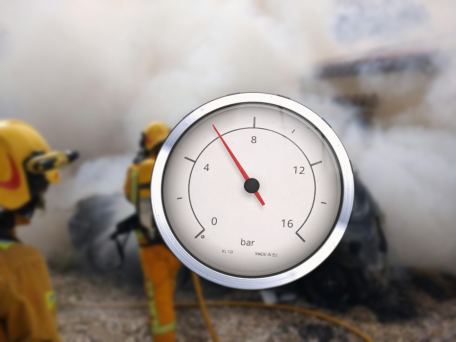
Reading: 6 bar
